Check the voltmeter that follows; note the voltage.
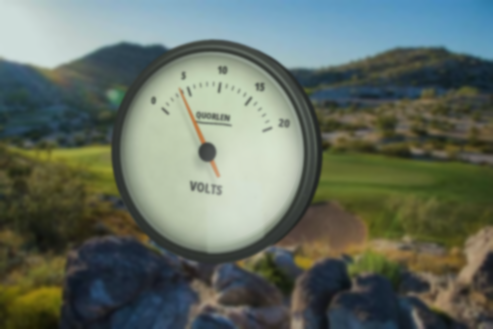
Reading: 4 V
